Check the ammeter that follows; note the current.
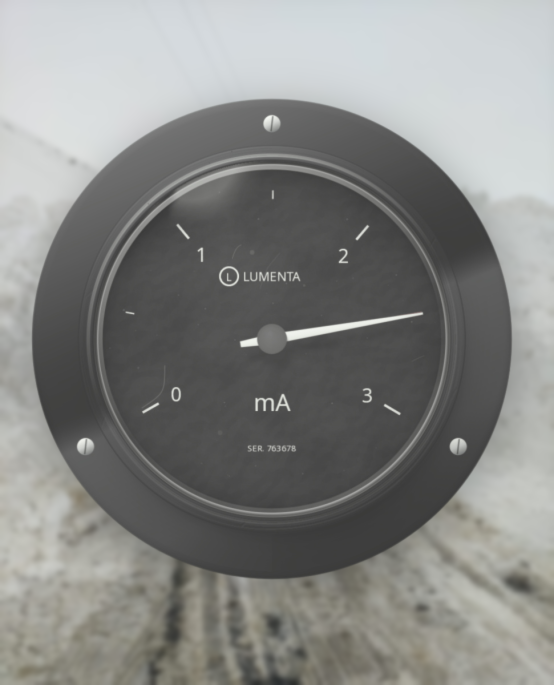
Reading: 2.5 mA
